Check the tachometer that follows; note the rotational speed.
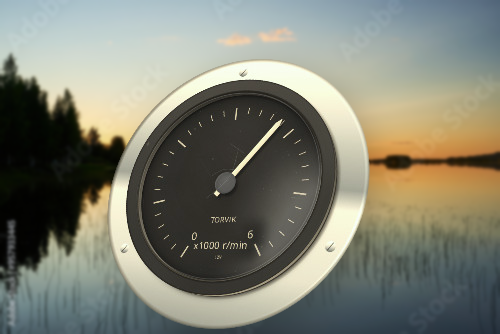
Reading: 3800 rpm
